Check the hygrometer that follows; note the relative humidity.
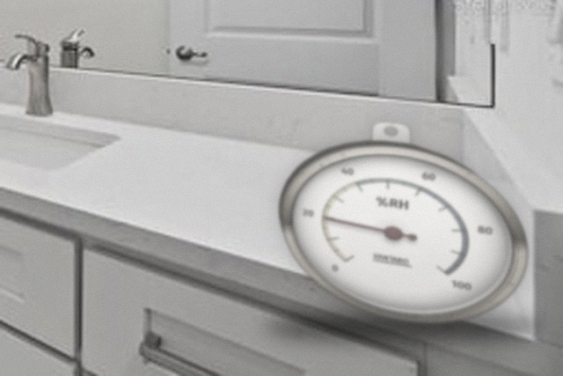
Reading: 20 %
